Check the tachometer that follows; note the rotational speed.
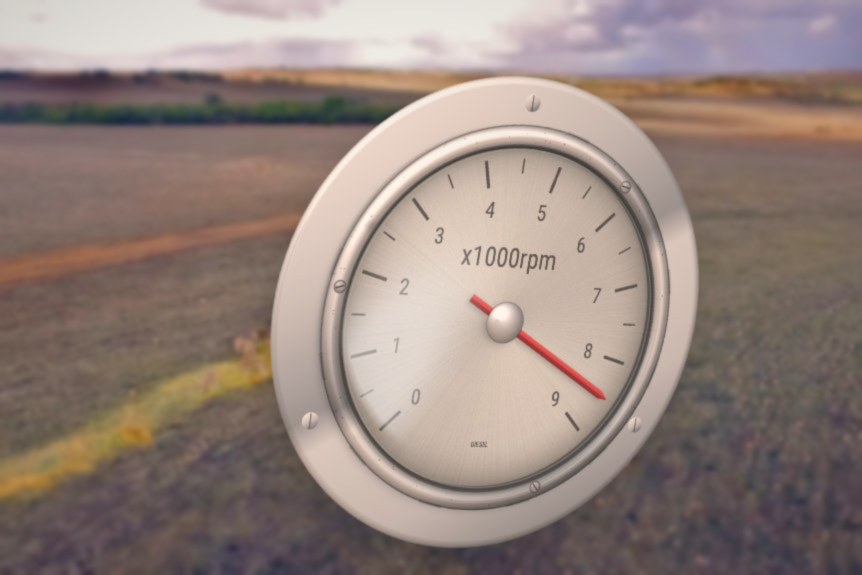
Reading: 8500 rpm
